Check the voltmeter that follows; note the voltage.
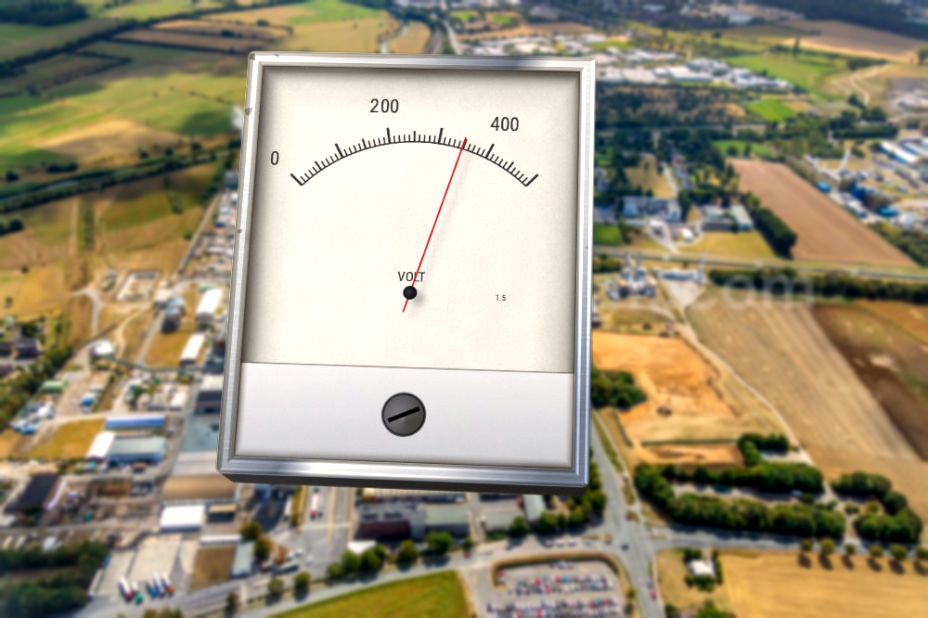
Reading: 350 V
